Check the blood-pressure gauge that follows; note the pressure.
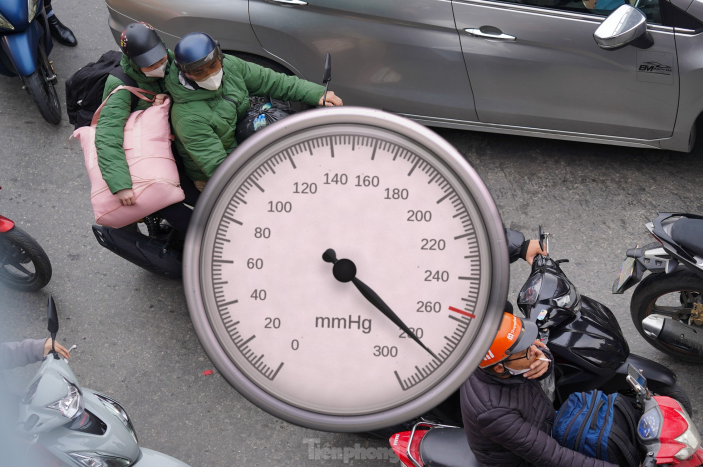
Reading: 280 mmHg
